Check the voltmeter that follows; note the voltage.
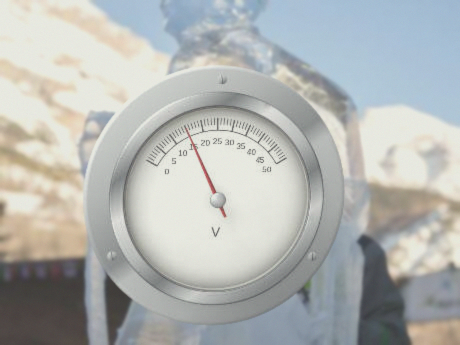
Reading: 15 V
